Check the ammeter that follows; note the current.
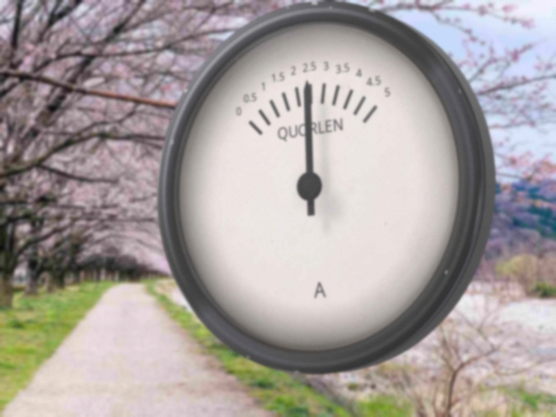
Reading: 2.5 A
